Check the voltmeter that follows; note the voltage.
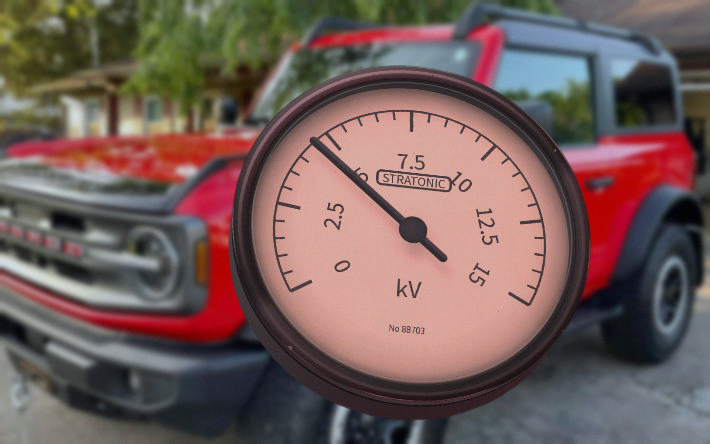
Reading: 4.5 kV
